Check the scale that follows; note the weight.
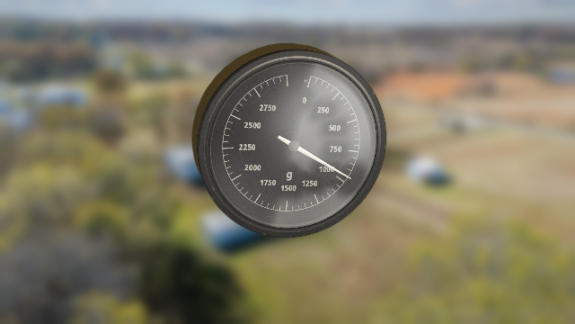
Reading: 950 g
